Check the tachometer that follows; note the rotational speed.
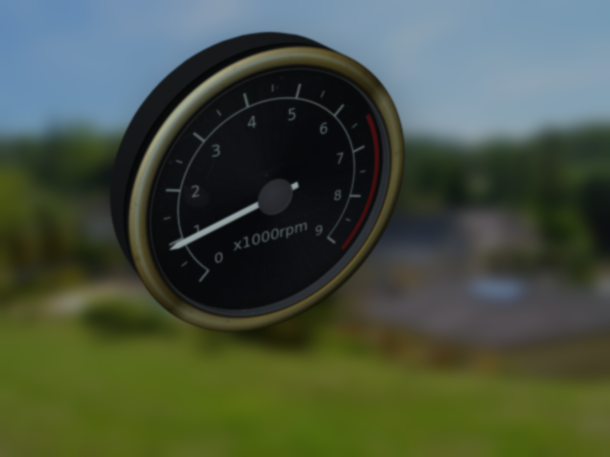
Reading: 1000 rpm
